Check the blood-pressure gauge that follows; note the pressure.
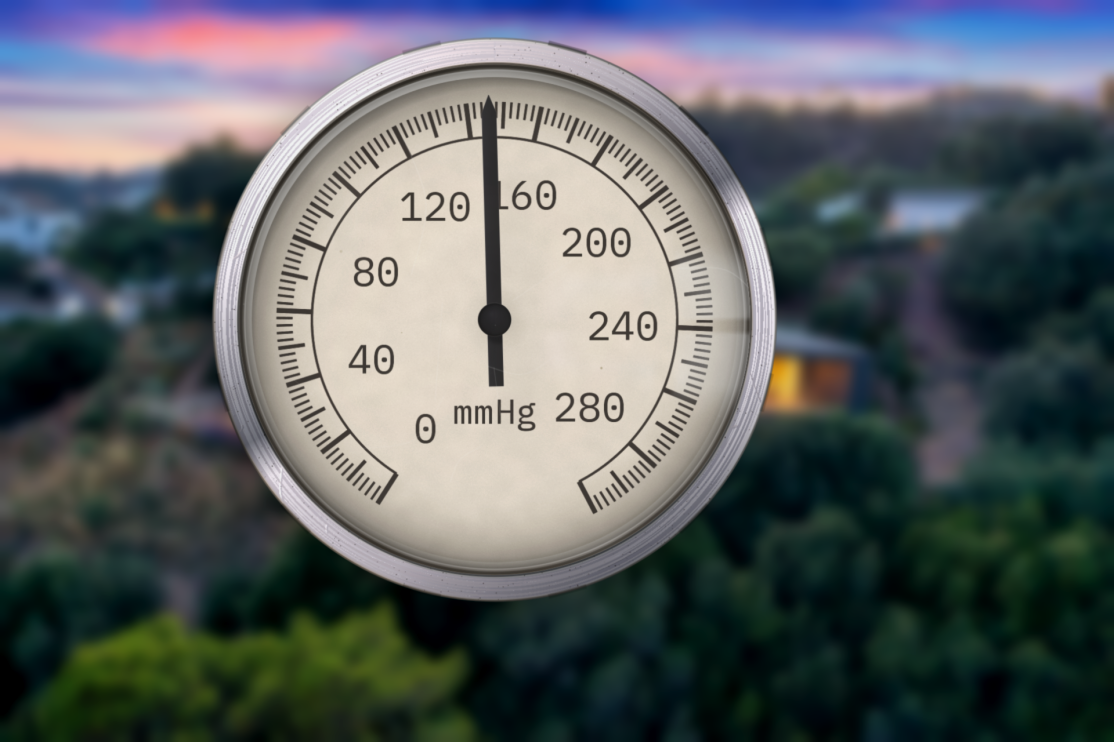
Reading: 146 mmHg
